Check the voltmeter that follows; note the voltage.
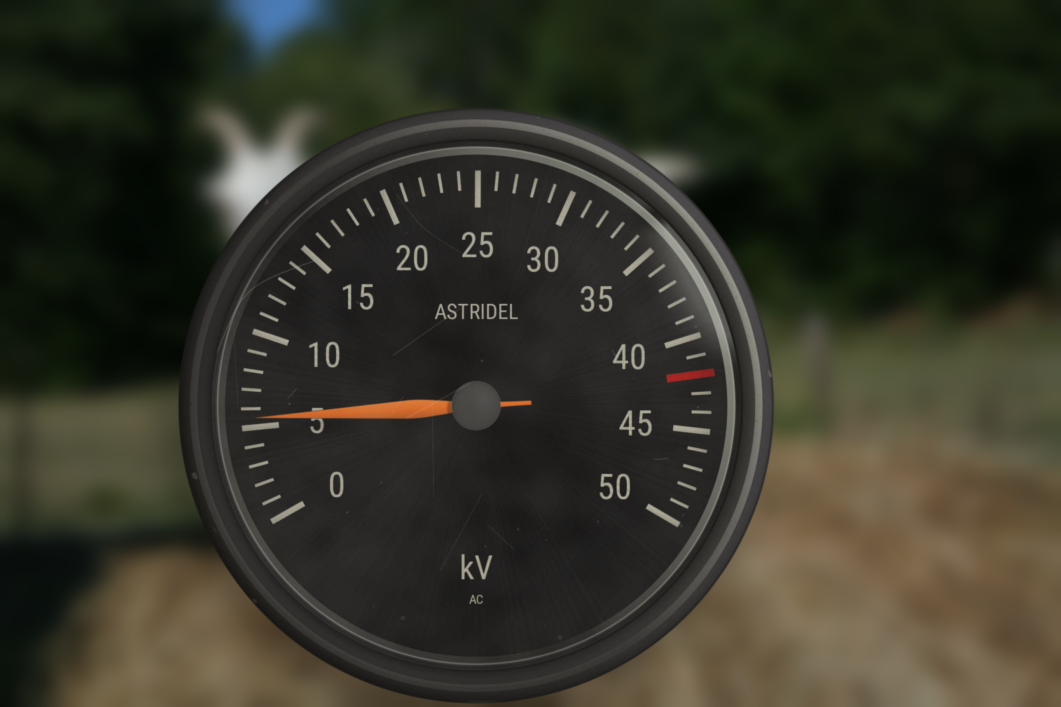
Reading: 5.5 kV
